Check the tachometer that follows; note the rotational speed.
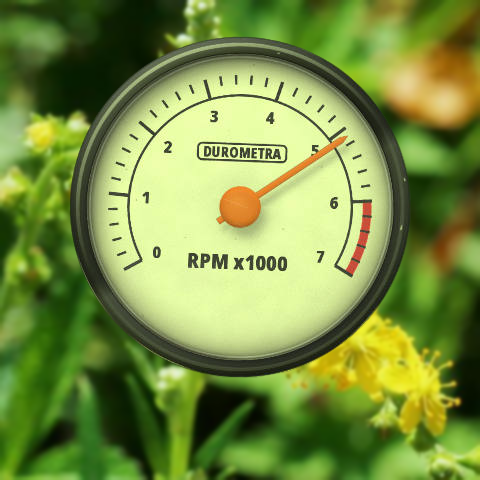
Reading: 5100 rpm
